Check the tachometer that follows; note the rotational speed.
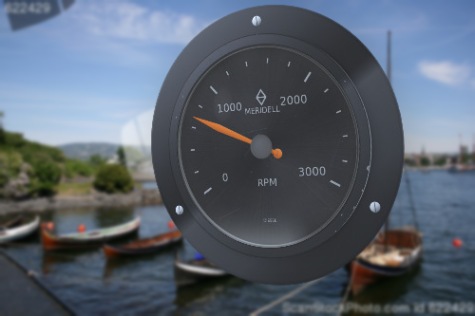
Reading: 700 rpm
